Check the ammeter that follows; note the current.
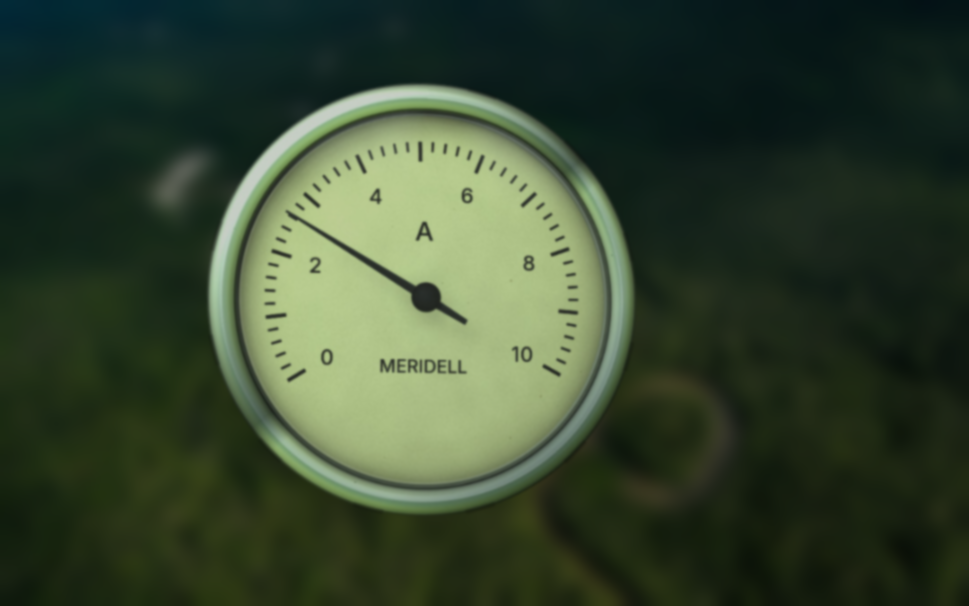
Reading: 2.6 A
